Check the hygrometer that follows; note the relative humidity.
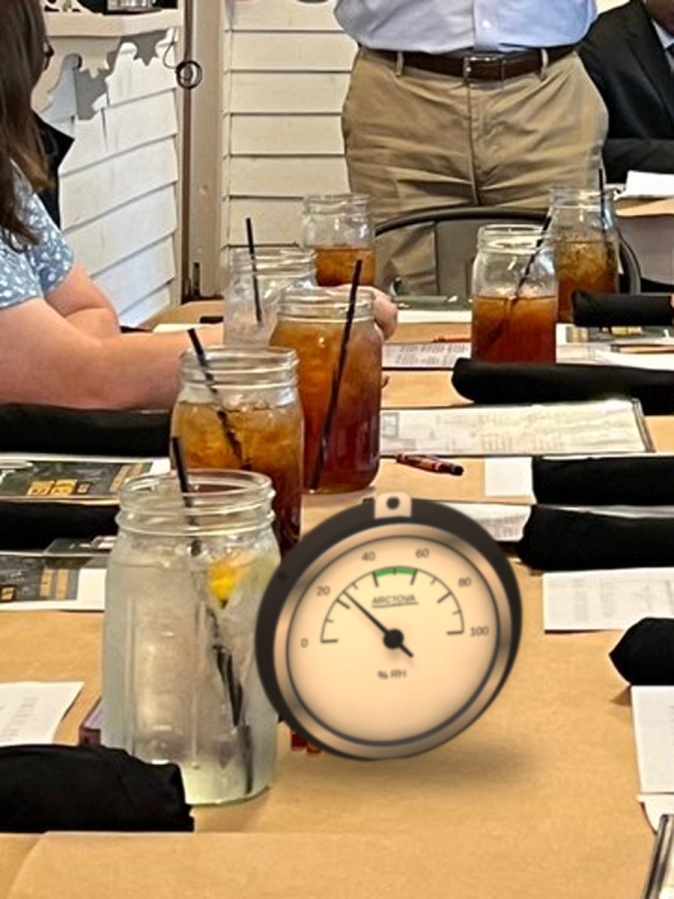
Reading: 25 %
